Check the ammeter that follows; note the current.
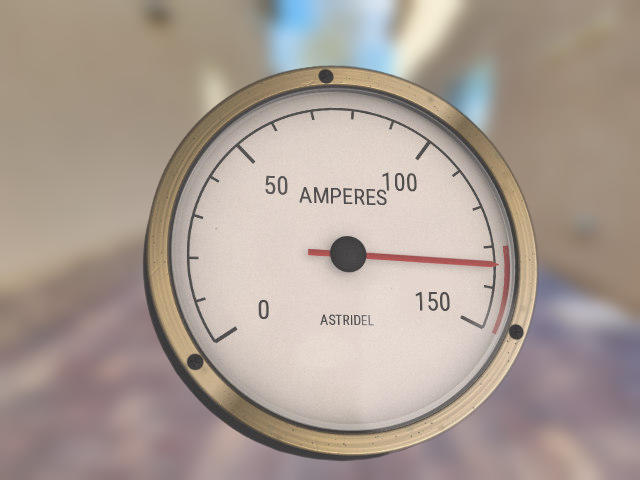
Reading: 135 A
